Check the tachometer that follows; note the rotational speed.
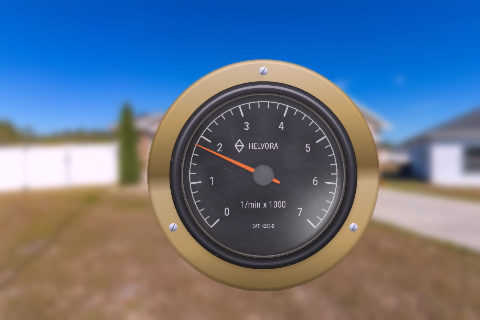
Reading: 1800 rpm
